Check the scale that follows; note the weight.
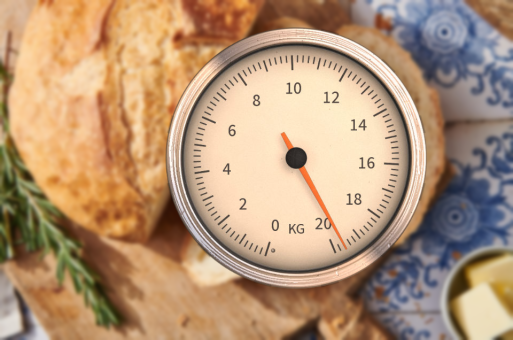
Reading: 19.6 kg
